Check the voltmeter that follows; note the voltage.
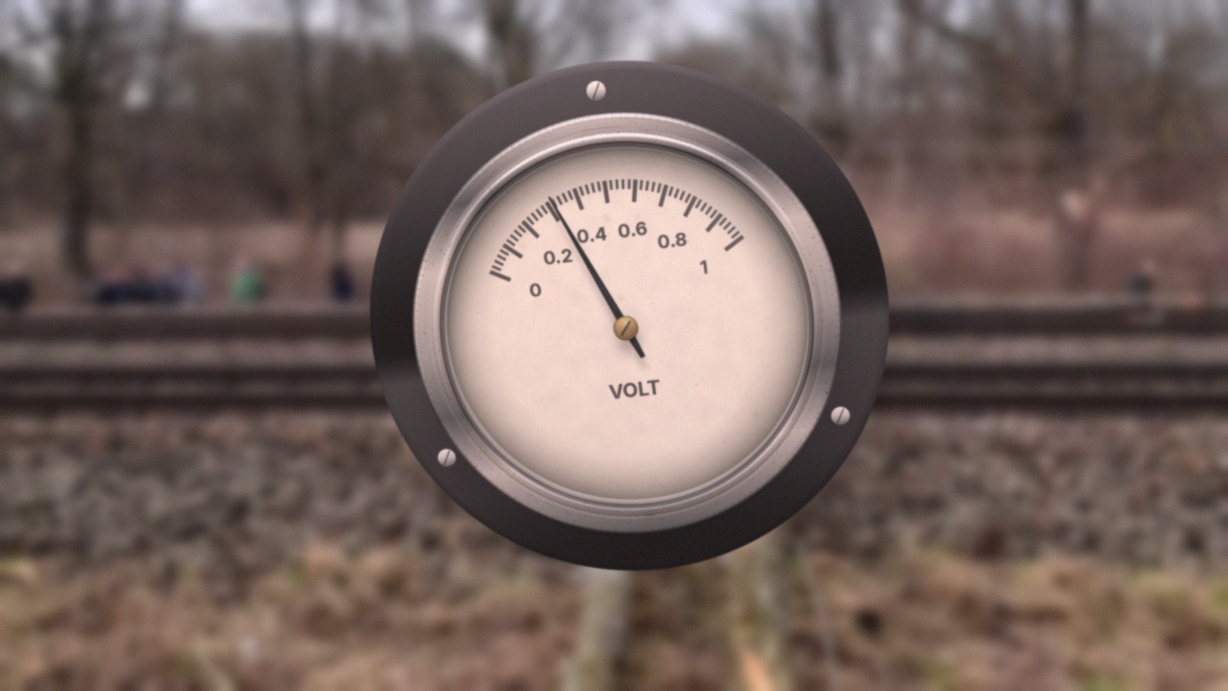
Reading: 0.32 V
